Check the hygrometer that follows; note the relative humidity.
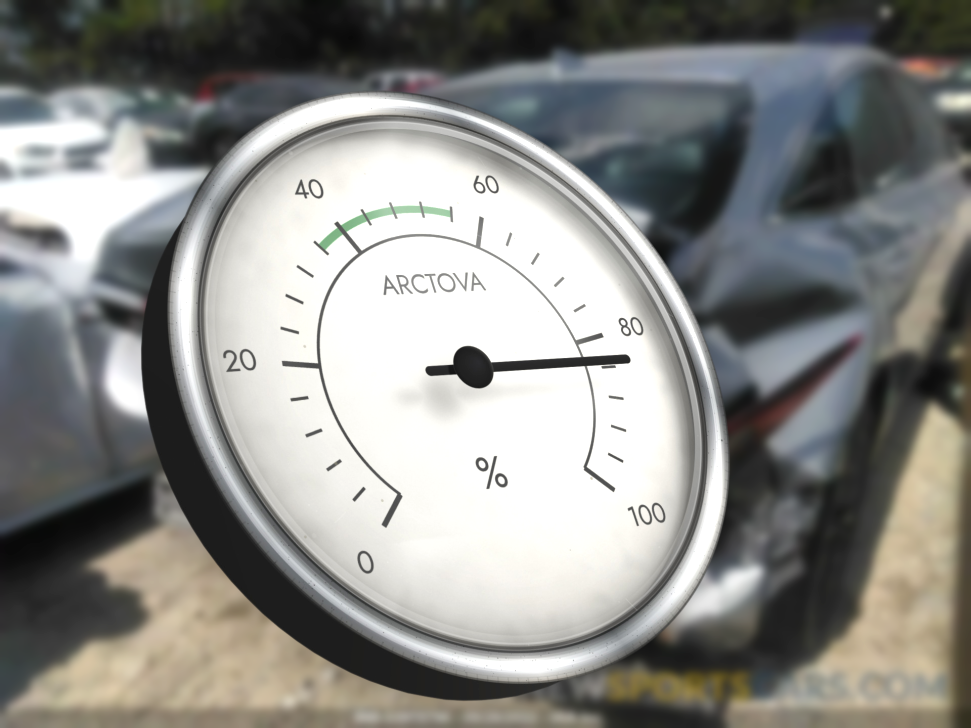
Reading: 84 %
